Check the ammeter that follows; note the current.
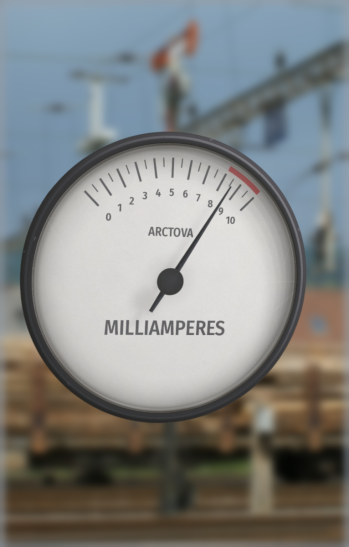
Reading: 8.5 mA
